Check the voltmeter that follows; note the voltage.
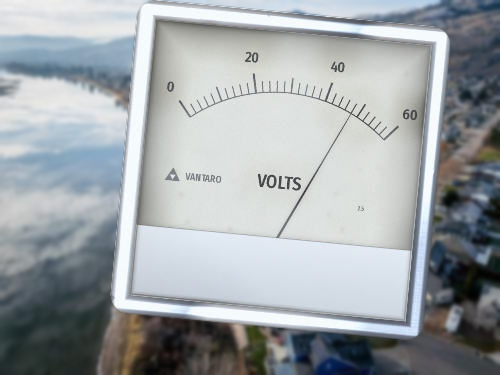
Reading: 48 V
